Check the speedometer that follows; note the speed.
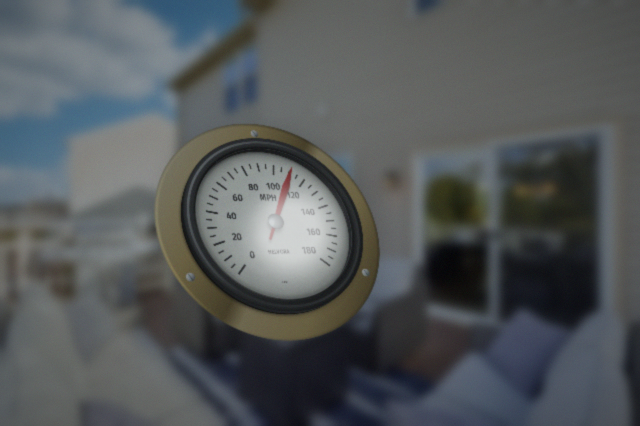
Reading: 110 mph
